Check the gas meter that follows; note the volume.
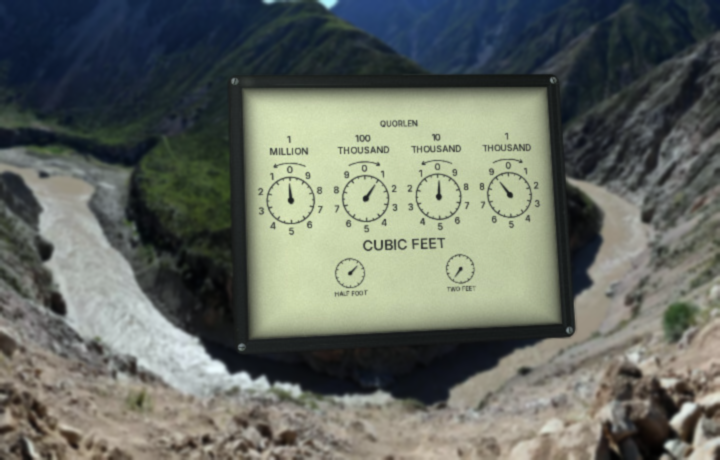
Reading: 9900 ft³
